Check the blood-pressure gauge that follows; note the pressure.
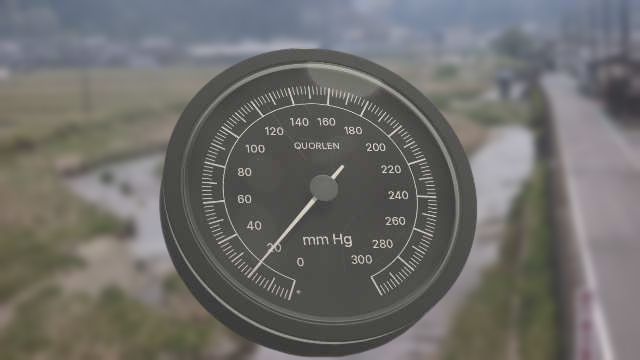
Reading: 20 mmHg
